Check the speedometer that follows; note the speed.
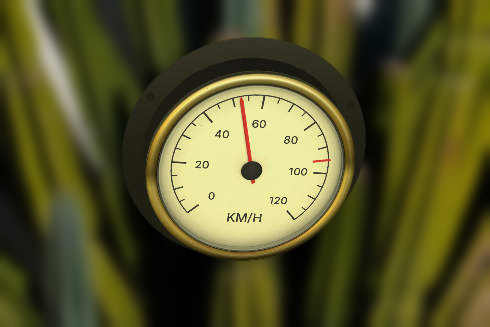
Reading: 52.5 km/h
